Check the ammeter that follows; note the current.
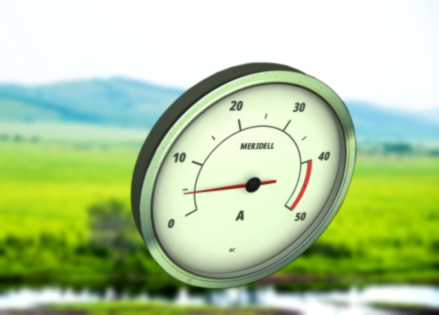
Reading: 5 A
